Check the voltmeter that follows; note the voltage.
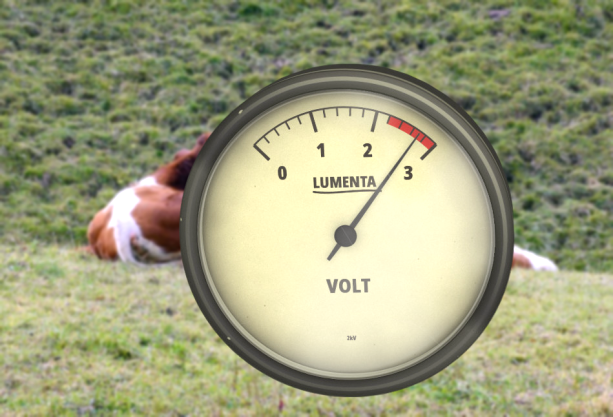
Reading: 2.7 V
